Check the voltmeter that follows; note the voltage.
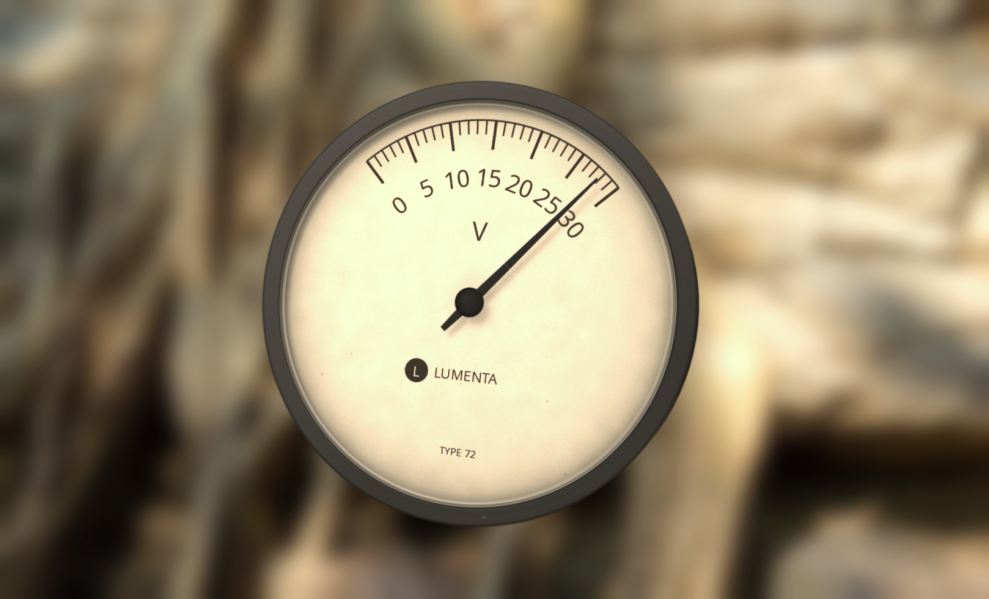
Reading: 28 V
